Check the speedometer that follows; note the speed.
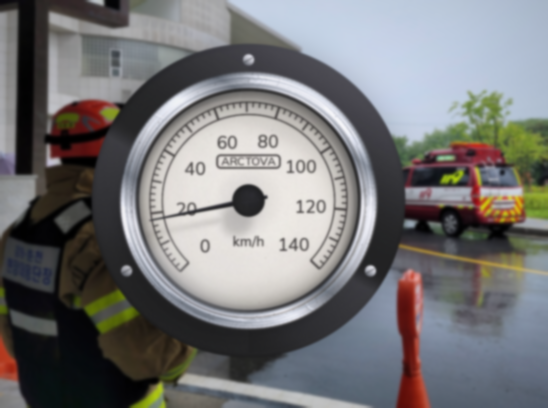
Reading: 18 km/h
